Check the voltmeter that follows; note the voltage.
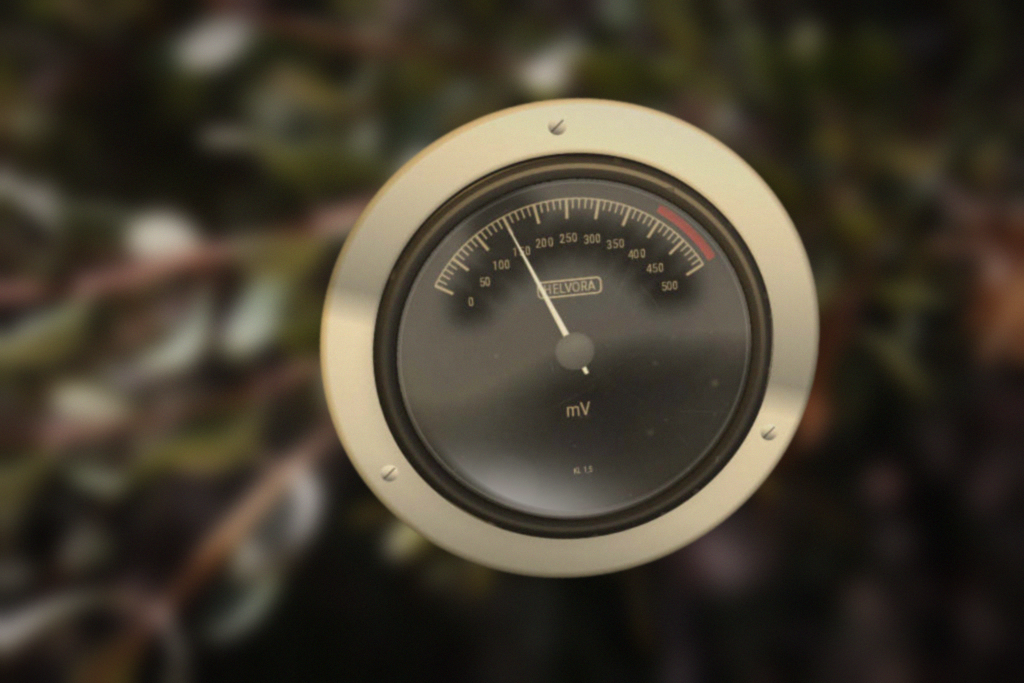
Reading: 150 mV
